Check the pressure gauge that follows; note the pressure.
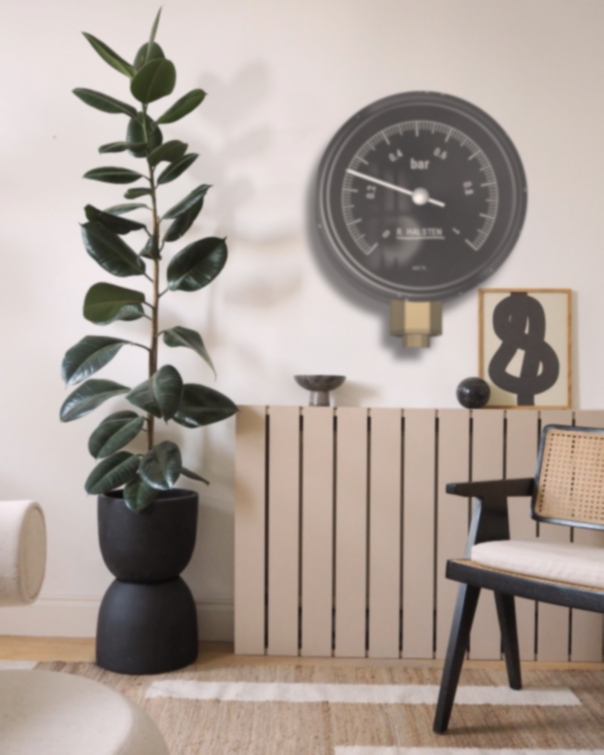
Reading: 0.25 bar
